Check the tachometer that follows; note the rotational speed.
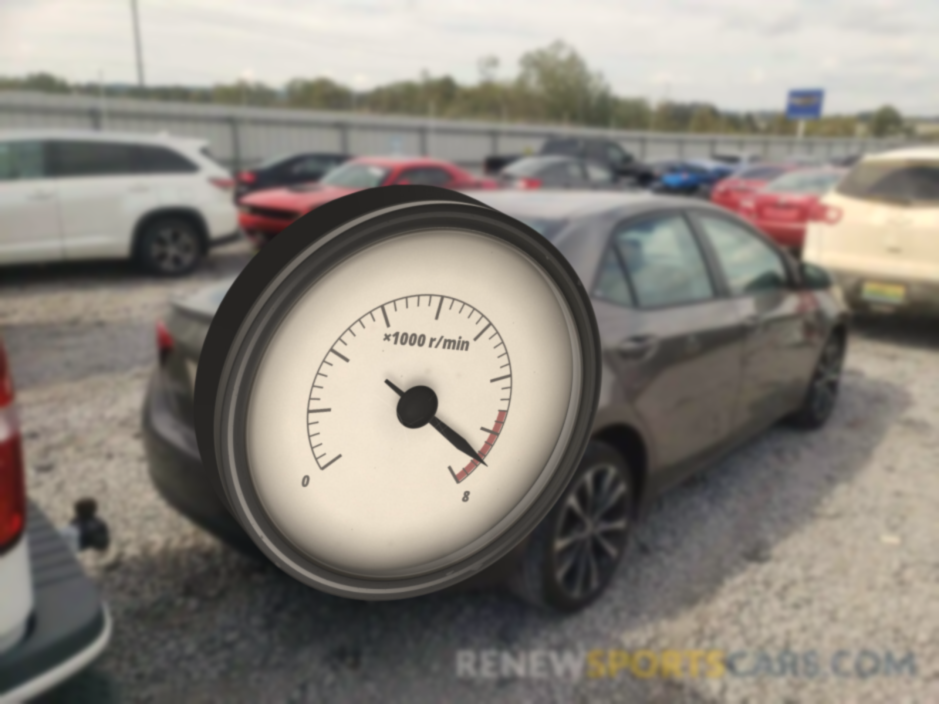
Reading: 7500 rpm
